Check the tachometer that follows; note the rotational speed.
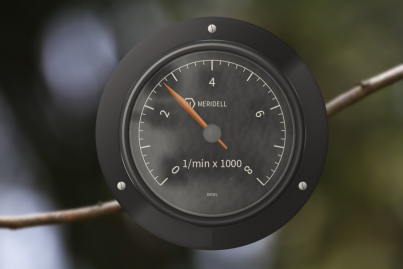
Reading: 2700 rpm
